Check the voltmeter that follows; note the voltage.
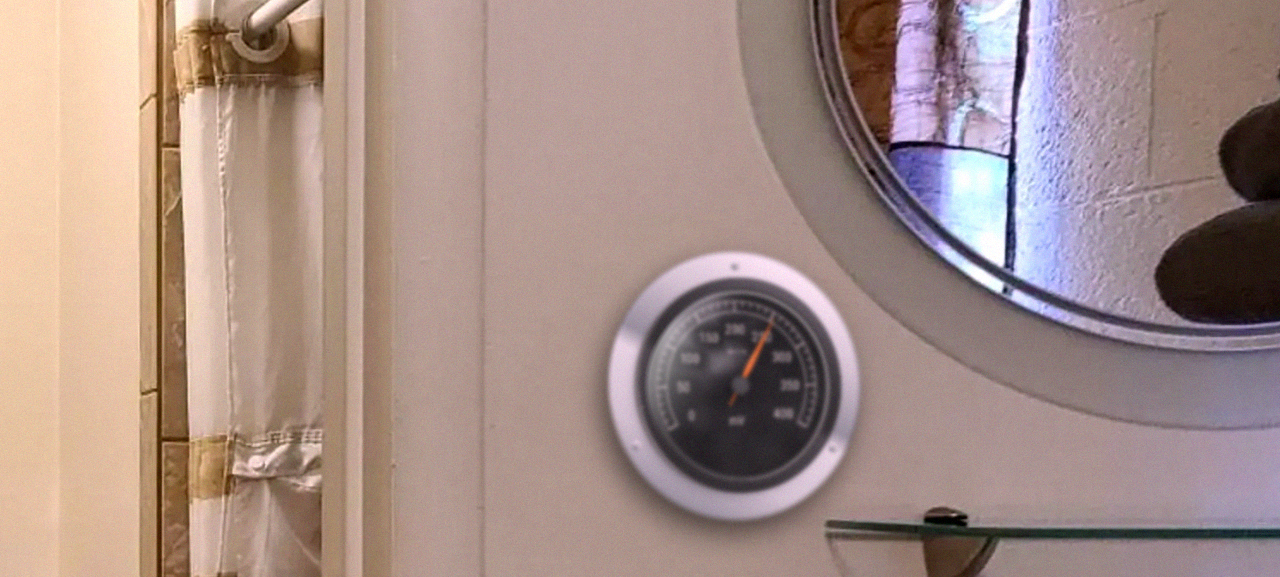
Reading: 250 mV
